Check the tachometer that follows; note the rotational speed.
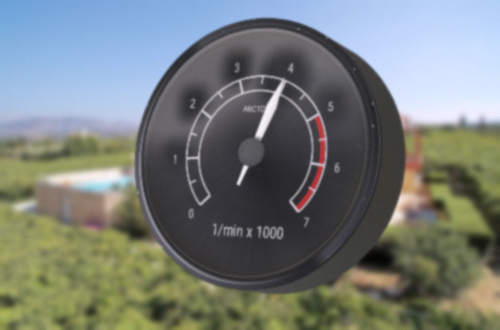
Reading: 4000 rpm
